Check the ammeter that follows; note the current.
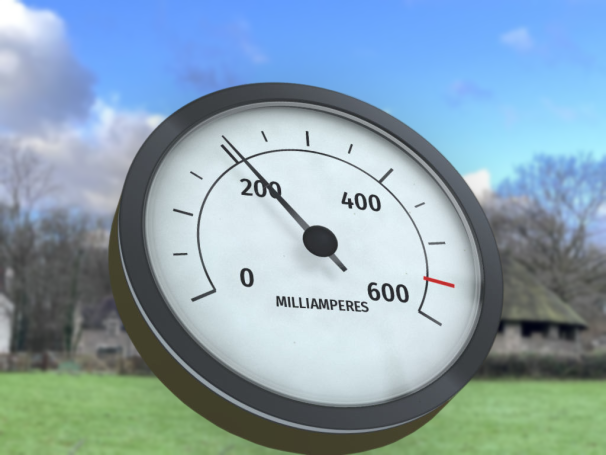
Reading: 200 mA
